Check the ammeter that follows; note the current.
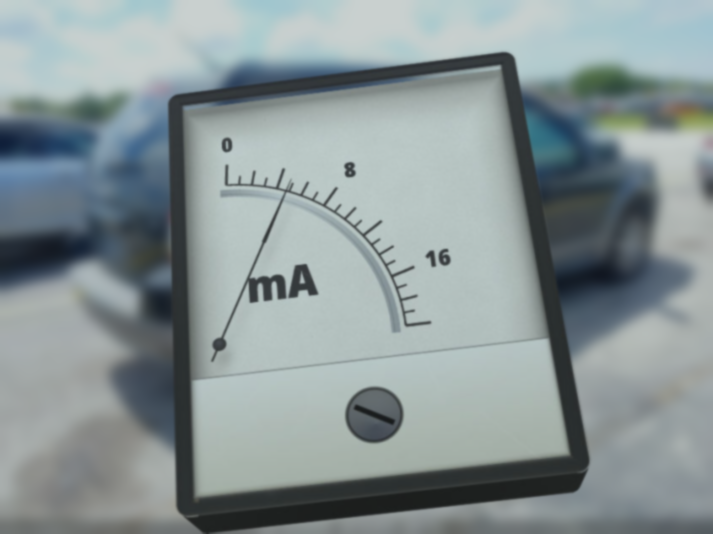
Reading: 5 mA
